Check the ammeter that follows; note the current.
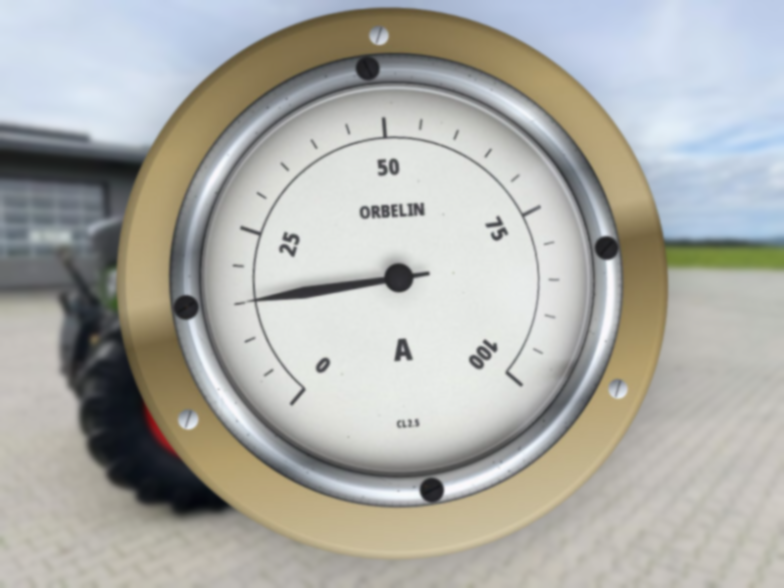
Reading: 15 A
